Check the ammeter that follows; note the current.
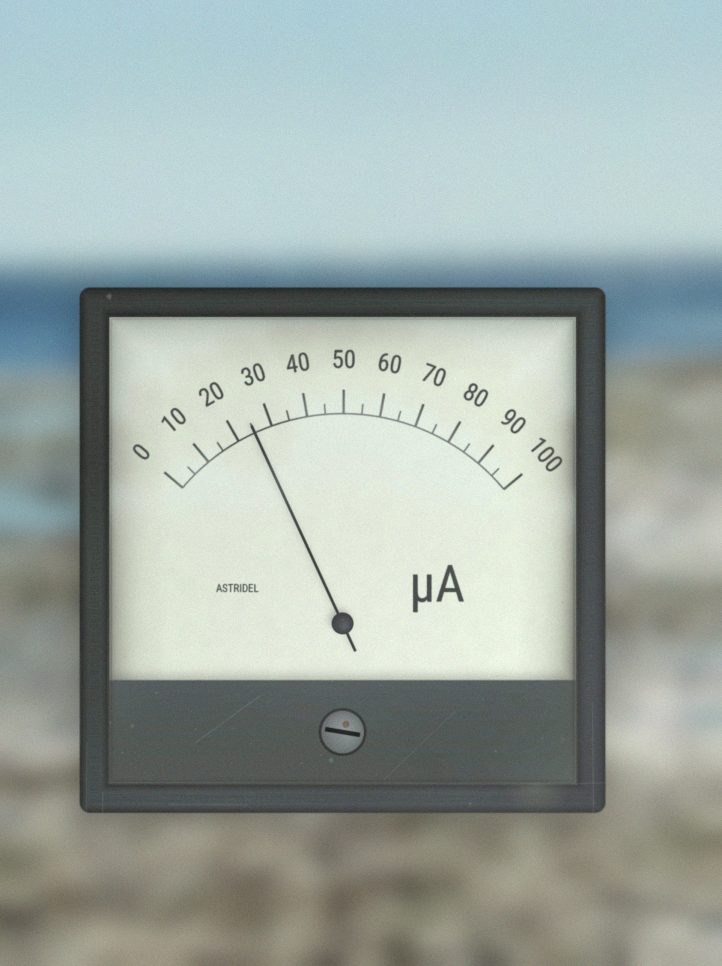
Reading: 25 µA
